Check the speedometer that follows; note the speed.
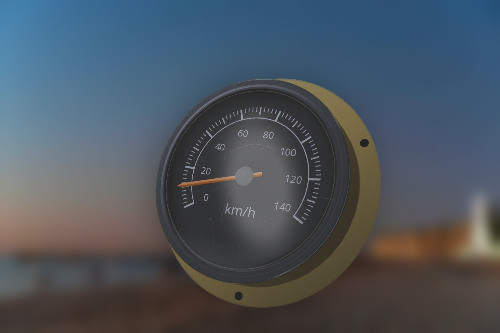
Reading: 10 km/h
